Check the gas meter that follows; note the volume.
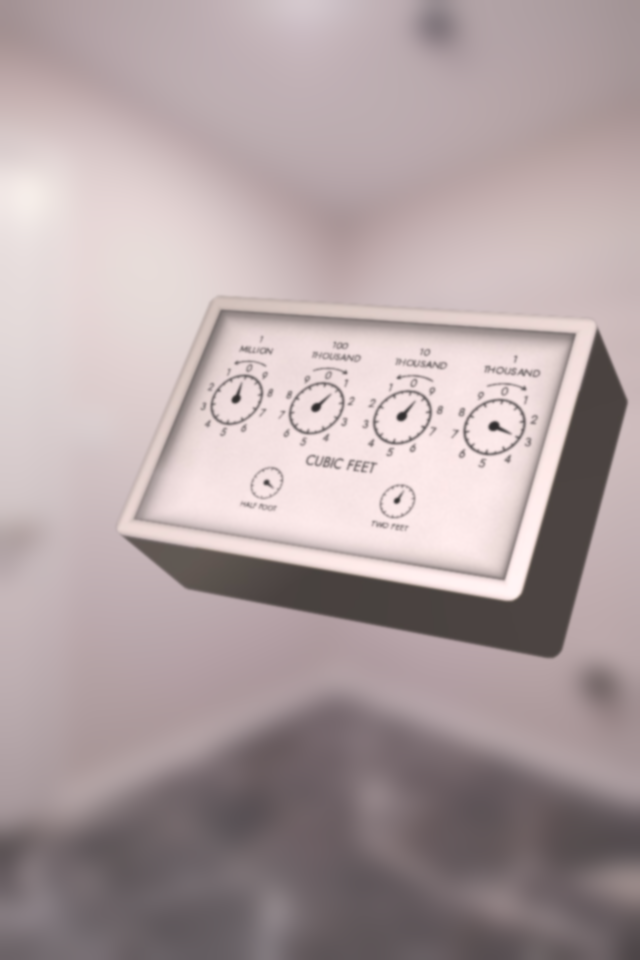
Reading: 9300 ft³
